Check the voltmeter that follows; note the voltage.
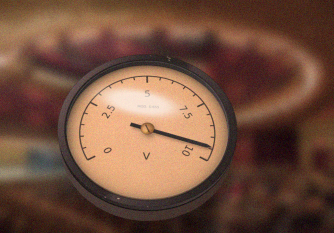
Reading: 9.5 V
